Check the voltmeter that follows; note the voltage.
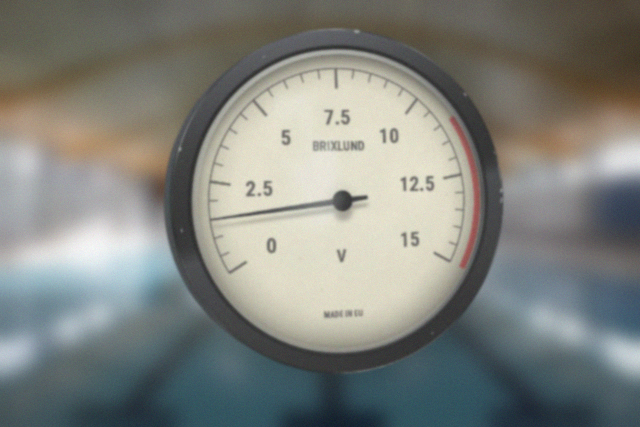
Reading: 1.5 V
